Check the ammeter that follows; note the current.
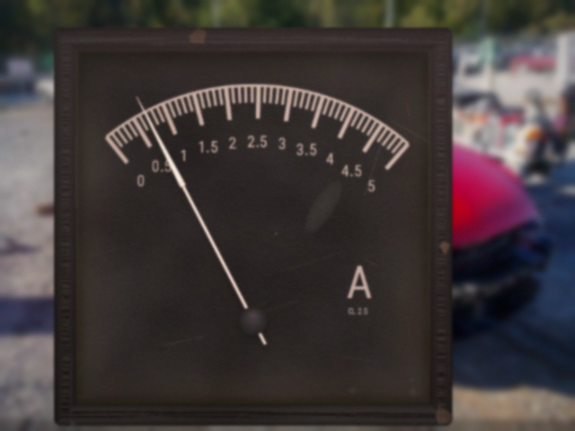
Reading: 0.7 A
